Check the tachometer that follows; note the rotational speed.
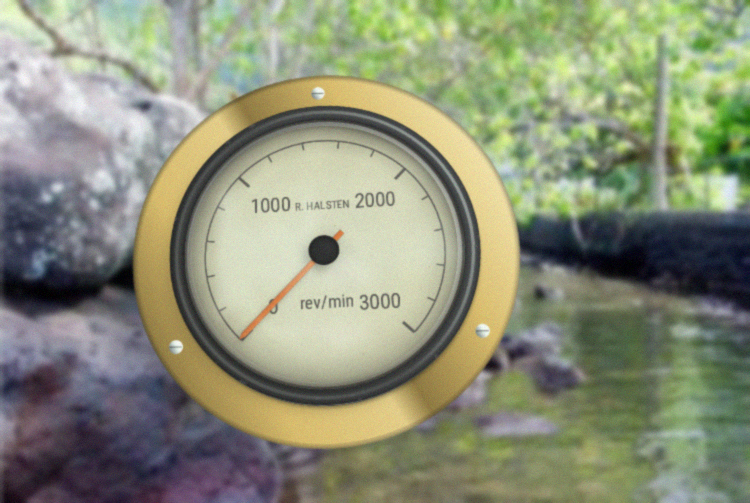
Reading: 0 rpm
